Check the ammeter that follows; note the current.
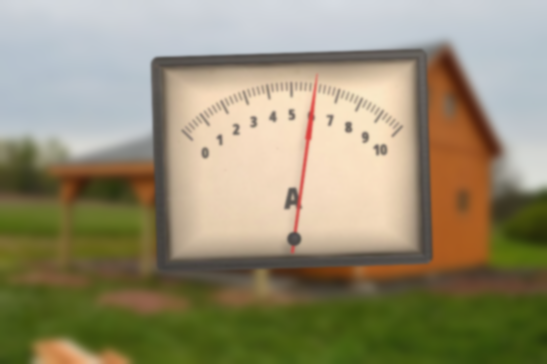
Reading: 6 A
